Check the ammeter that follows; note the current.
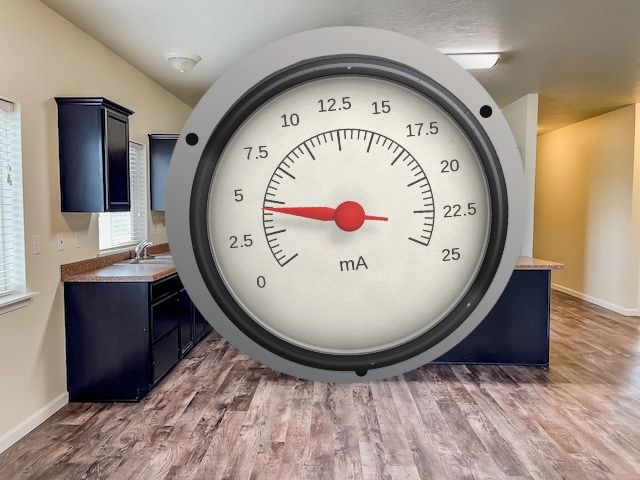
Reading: 4.5 mA
